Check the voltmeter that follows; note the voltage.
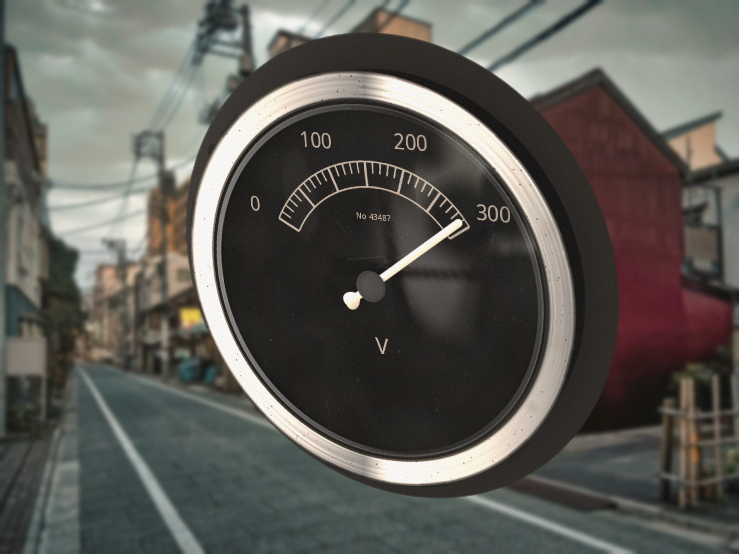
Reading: 290 V
